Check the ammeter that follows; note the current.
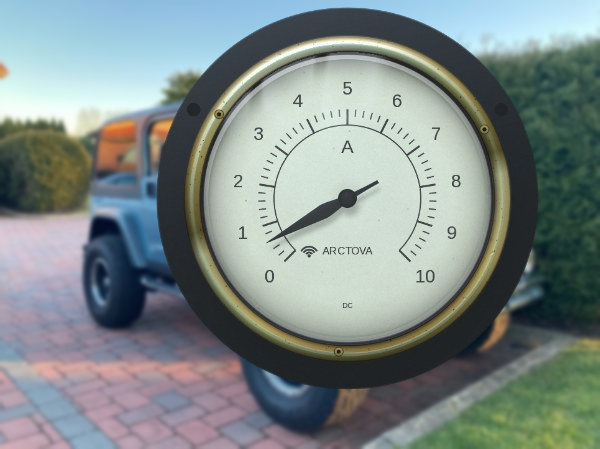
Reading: 0.6 A
